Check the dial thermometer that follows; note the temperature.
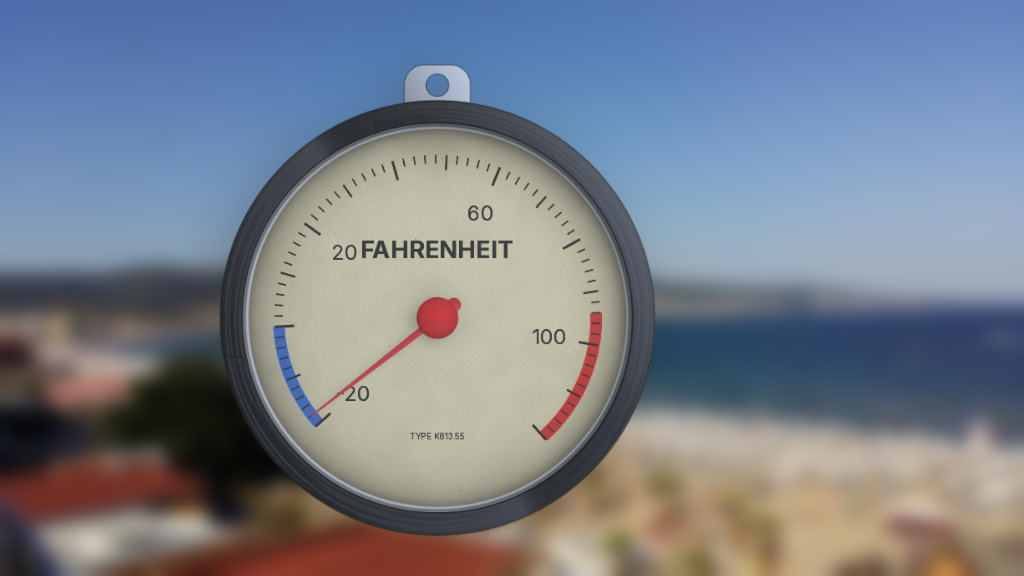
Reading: -18 °F
